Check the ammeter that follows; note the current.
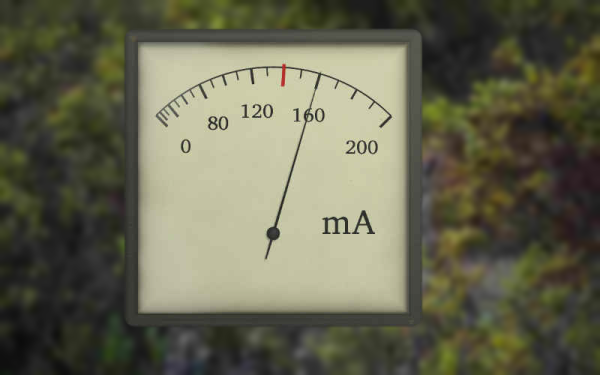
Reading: 160 mA
